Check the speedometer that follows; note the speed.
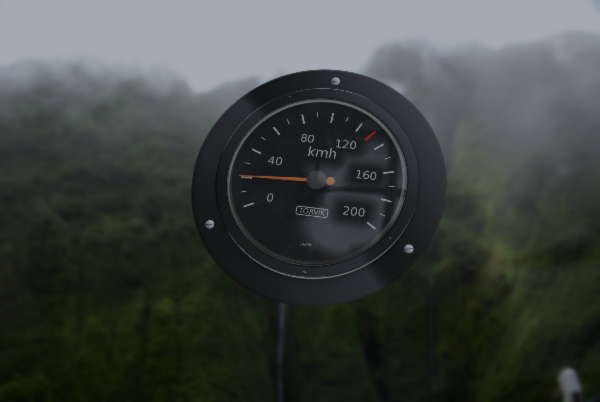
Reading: 20 km/h
